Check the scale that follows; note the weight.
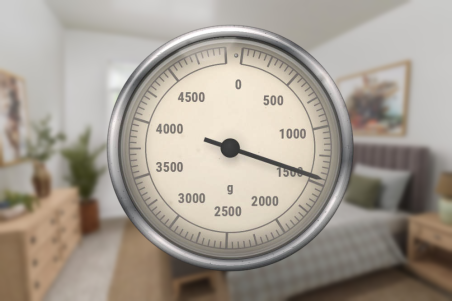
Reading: 1450 g
